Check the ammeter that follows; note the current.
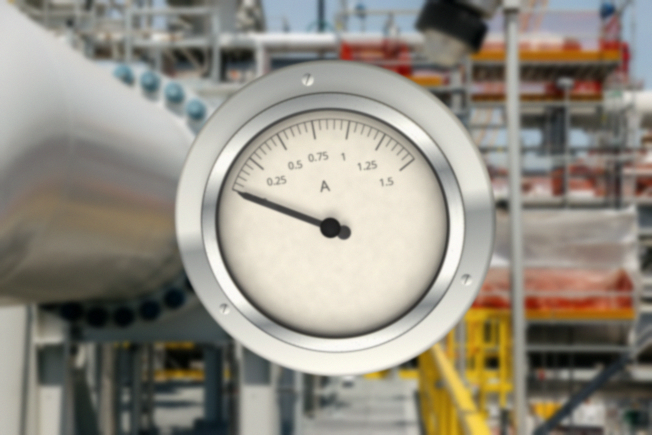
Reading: 0 A
